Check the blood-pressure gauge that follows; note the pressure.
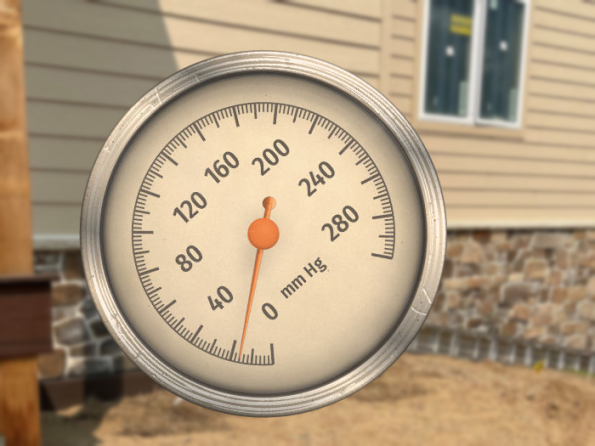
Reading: 16 mmHg
